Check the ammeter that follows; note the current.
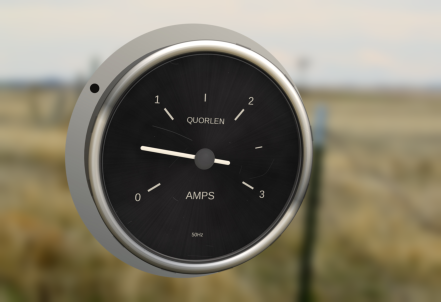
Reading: 0.5 A
